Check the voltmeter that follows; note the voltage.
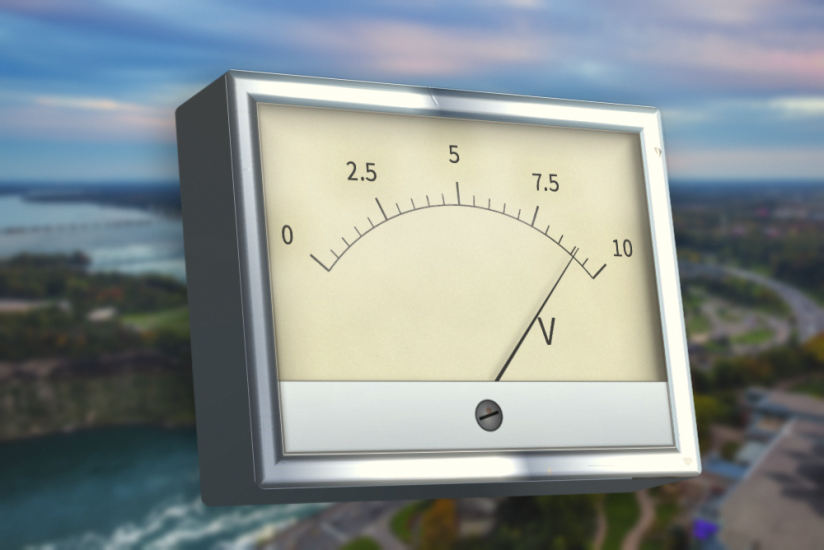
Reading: 9 V
